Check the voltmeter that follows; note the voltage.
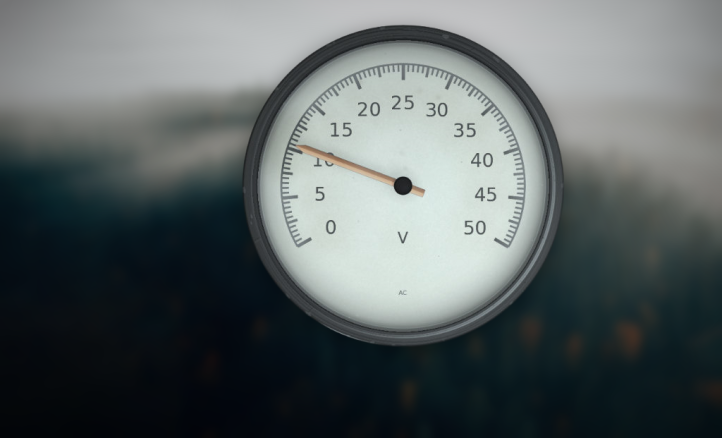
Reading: 10.5 V
